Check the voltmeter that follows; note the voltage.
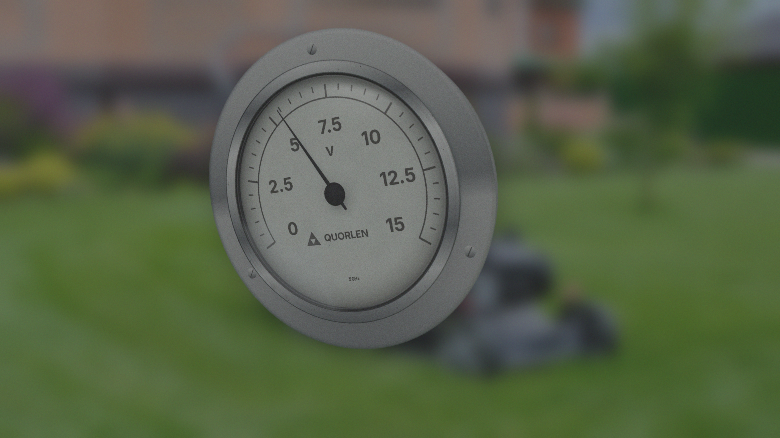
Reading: 5.5 V
